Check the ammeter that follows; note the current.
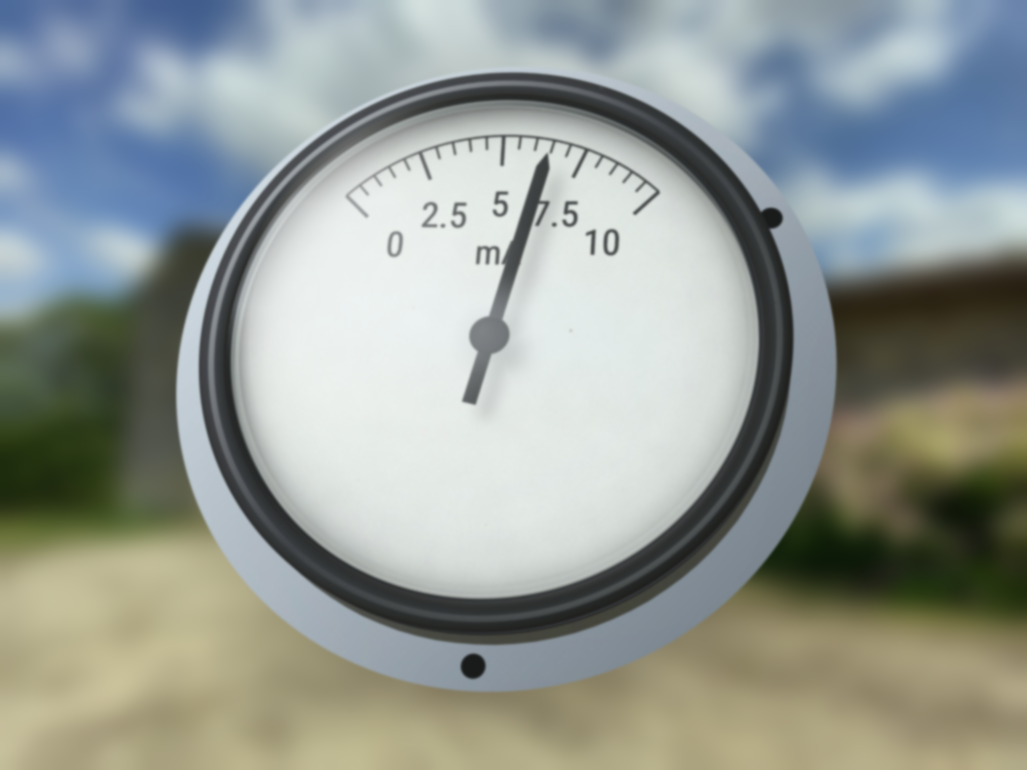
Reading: 6.5 mA
